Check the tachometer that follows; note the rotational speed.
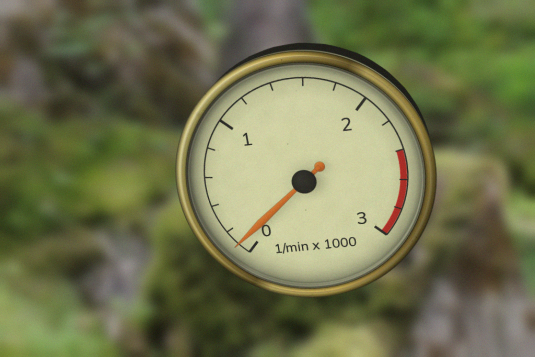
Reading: 100 rpm
